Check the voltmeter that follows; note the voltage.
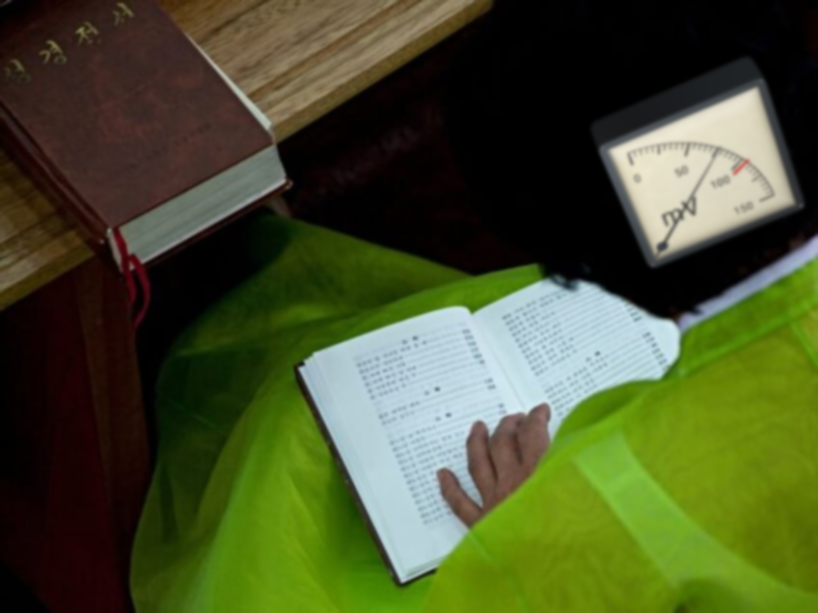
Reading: 75 mV
